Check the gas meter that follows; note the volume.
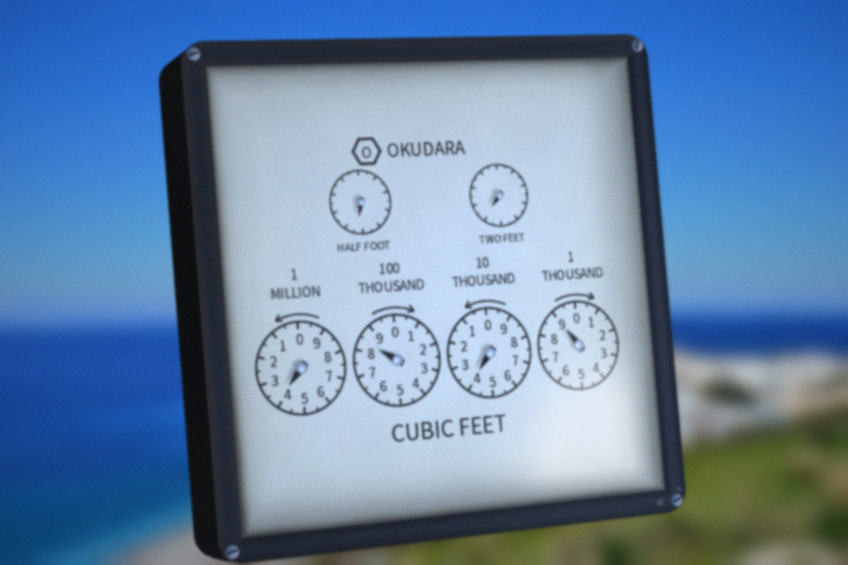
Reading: 383900 ft³
